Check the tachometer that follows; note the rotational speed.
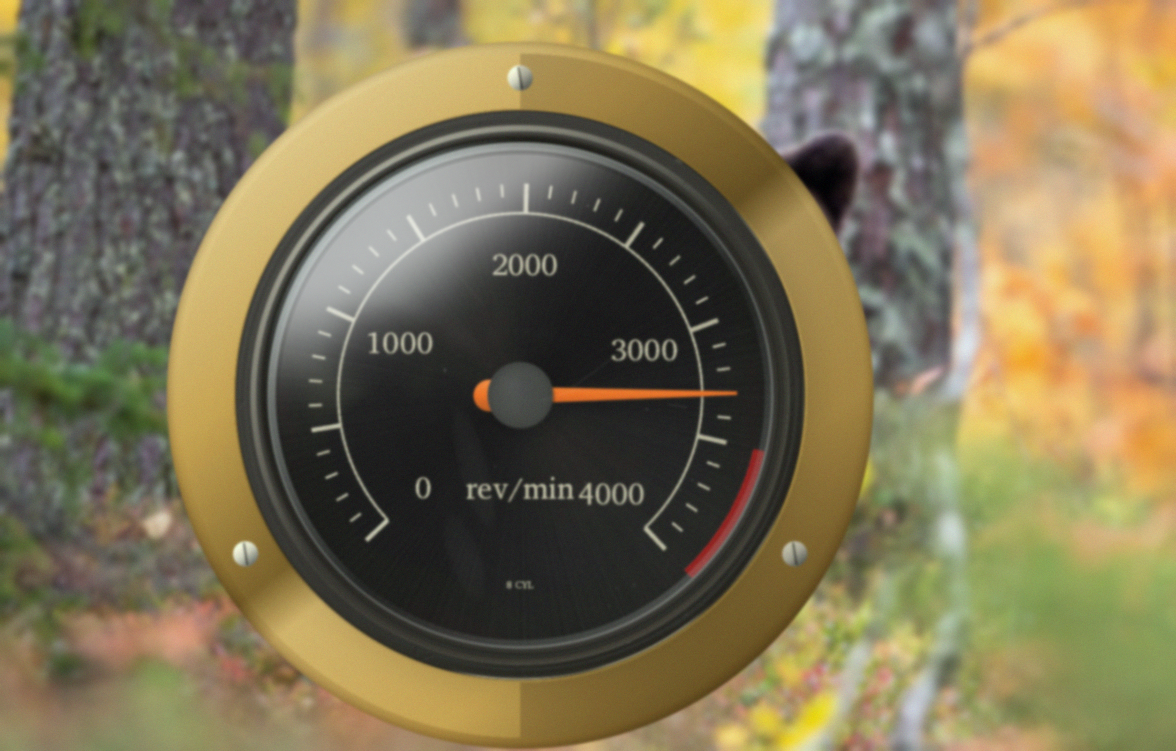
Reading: 3300 rpm
